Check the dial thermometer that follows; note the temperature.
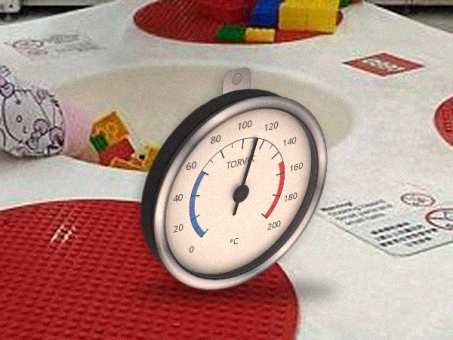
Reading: 110 °C
